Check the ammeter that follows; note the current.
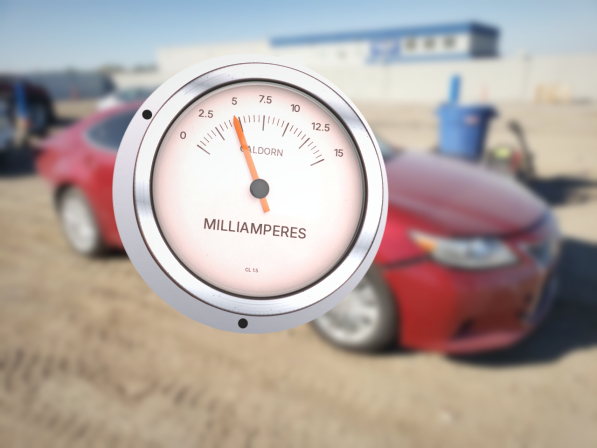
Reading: 4.5 mA
